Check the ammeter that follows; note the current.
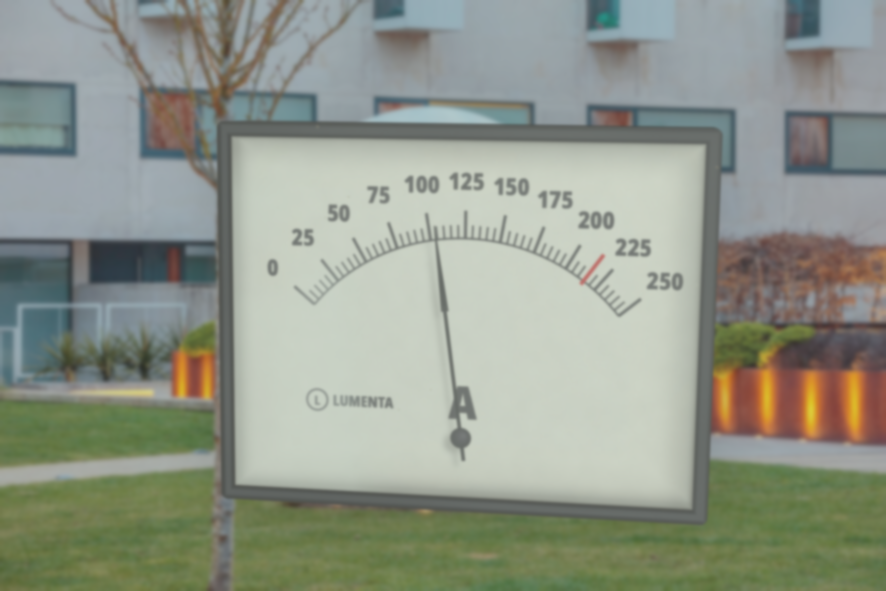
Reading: 105 A
